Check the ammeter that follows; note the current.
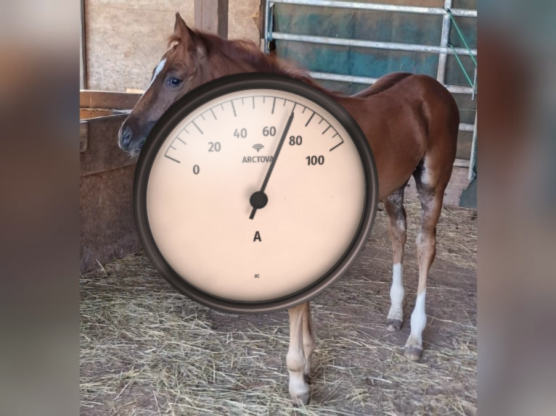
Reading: 70 A
